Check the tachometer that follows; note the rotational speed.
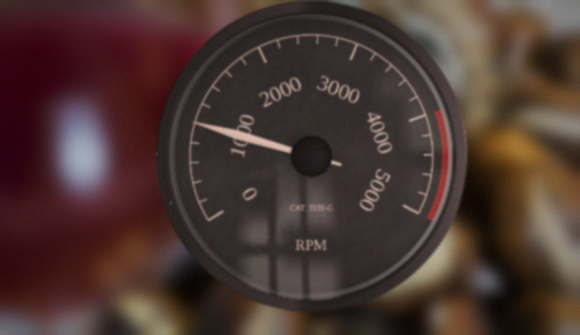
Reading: 1000 rpm
